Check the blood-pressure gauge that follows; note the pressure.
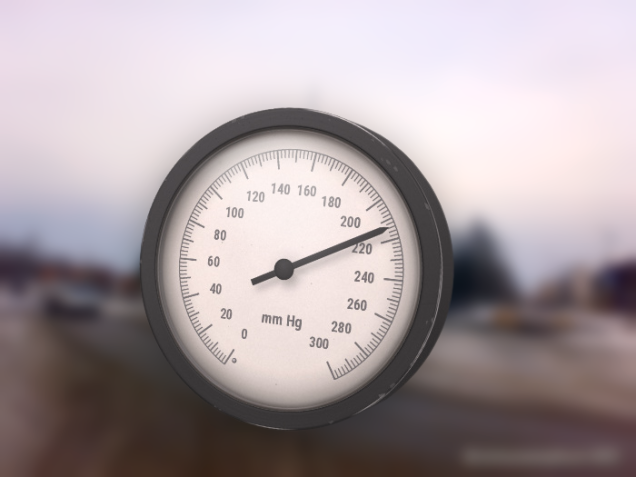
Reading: 214 mmHg
